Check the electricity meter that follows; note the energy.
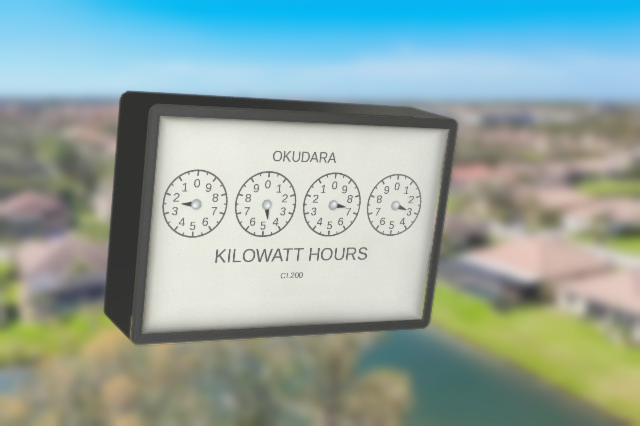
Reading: 2473 kWh
